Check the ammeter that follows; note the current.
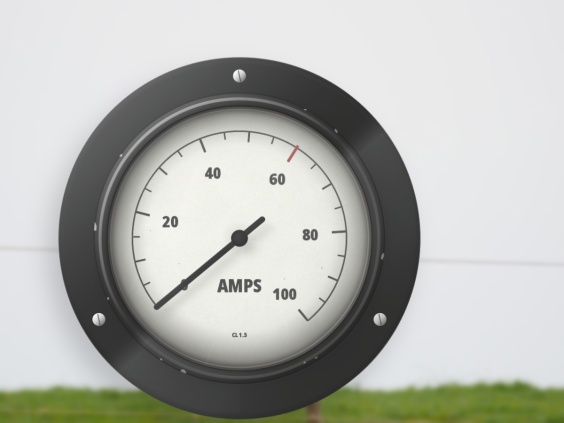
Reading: 0 A
